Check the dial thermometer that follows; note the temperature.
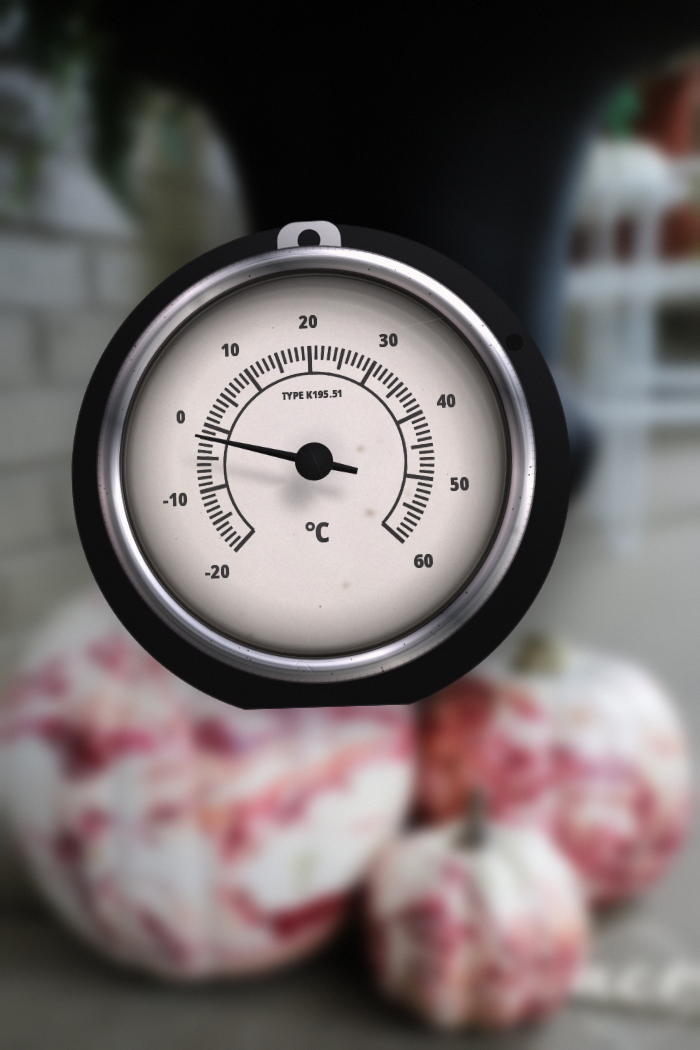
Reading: -2 °C
